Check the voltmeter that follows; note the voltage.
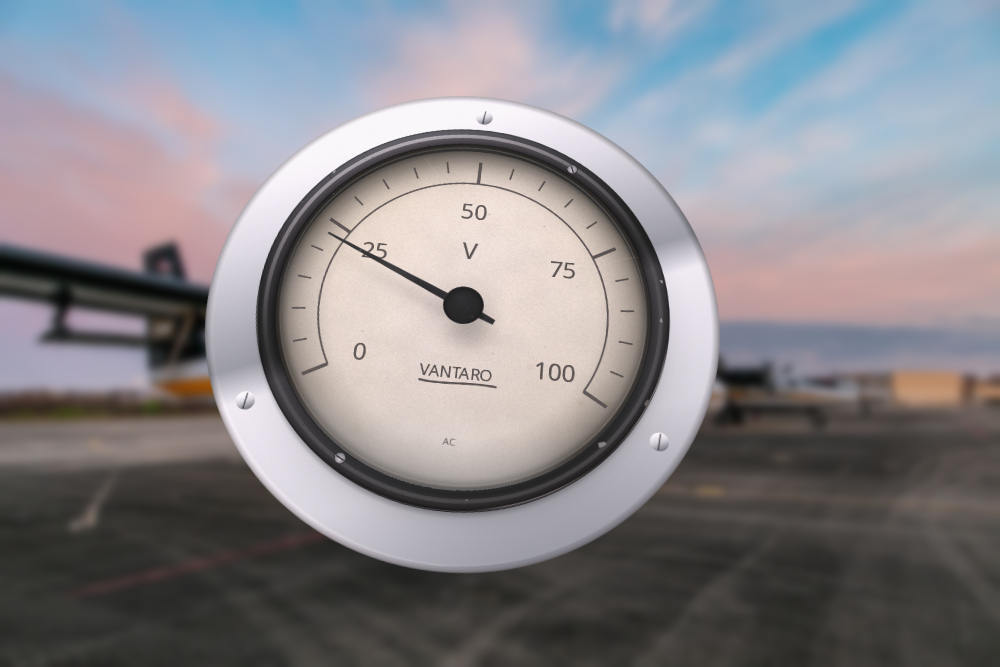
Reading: 22.5 V
